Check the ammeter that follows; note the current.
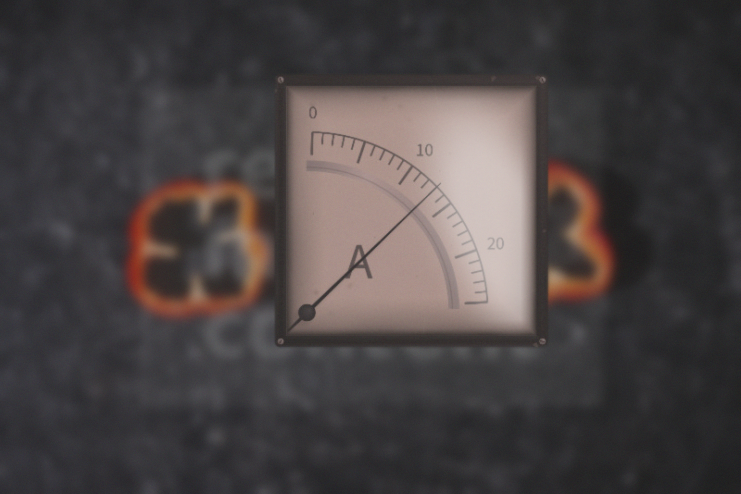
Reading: 13 A
